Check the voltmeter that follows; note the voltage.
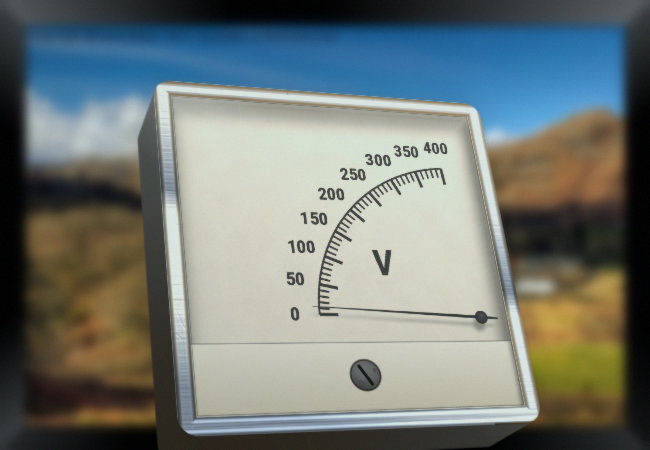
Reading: 10 V
